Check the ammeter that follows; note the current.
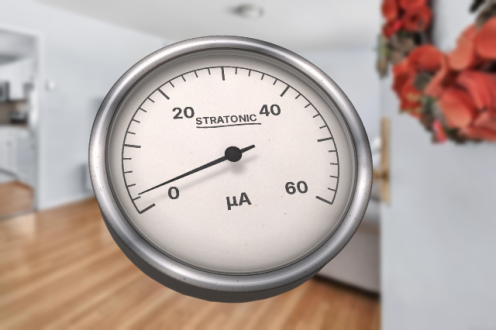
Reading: 2 µA
